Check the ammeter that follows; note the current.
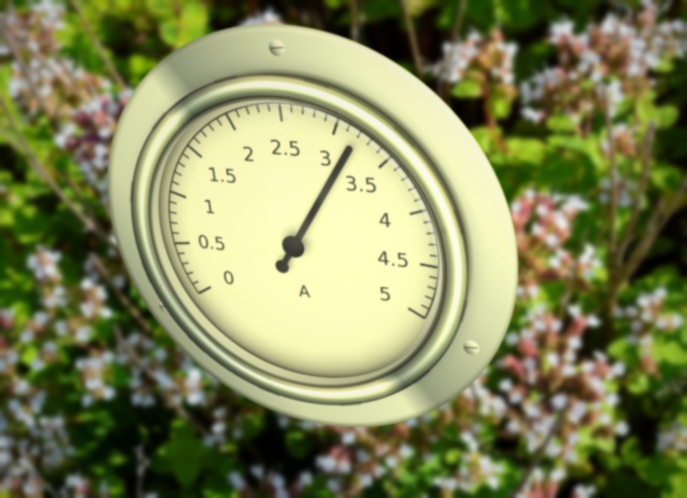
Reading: 3.2 A
